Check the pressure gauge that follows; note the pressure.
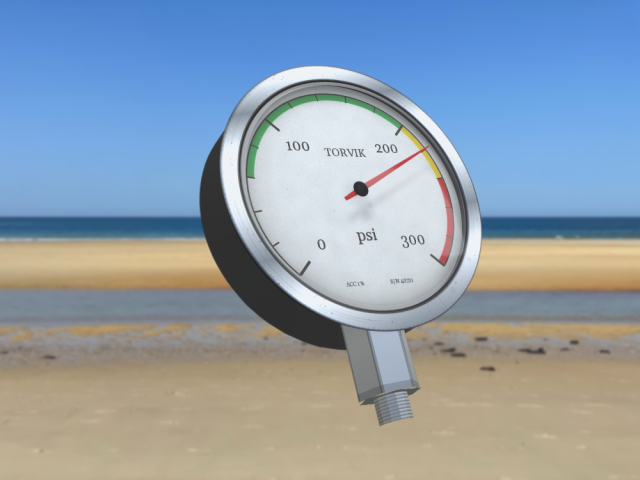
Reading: 220 psi
